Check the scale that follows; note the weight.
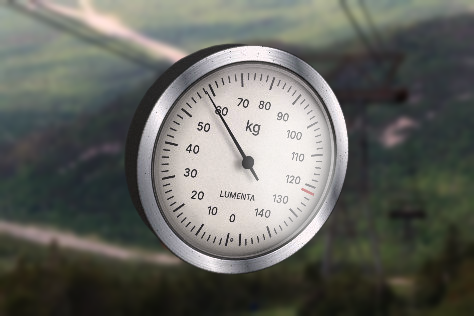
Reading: 58 kg
